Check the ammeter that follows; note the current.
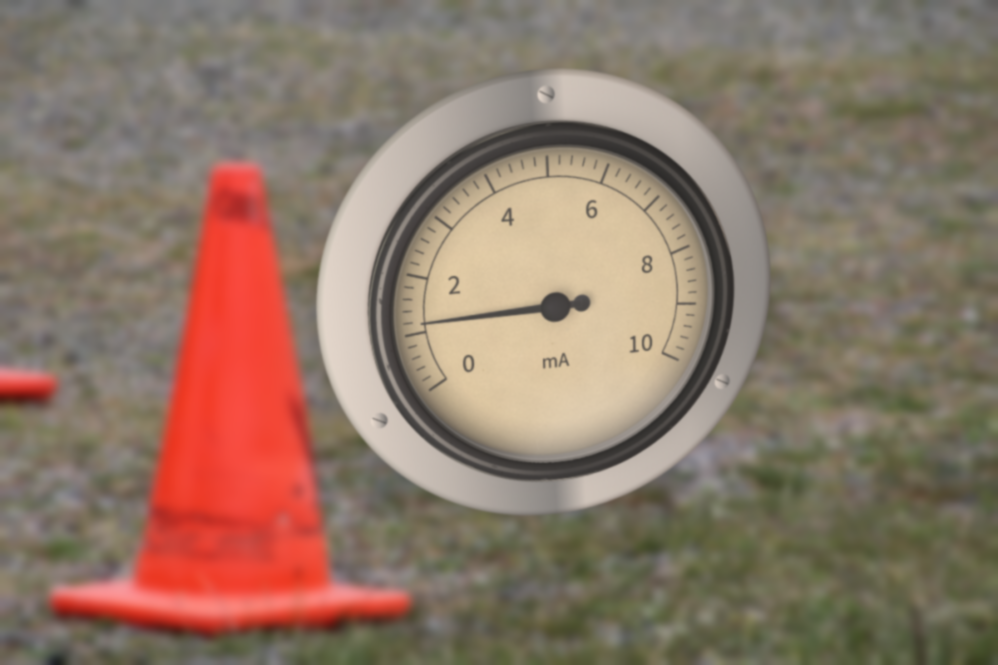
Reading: 1.2 mA
